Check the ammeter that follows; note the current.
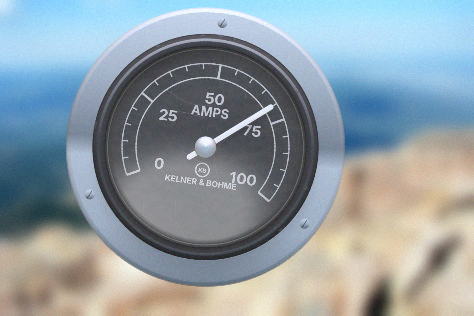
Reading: 70 A
